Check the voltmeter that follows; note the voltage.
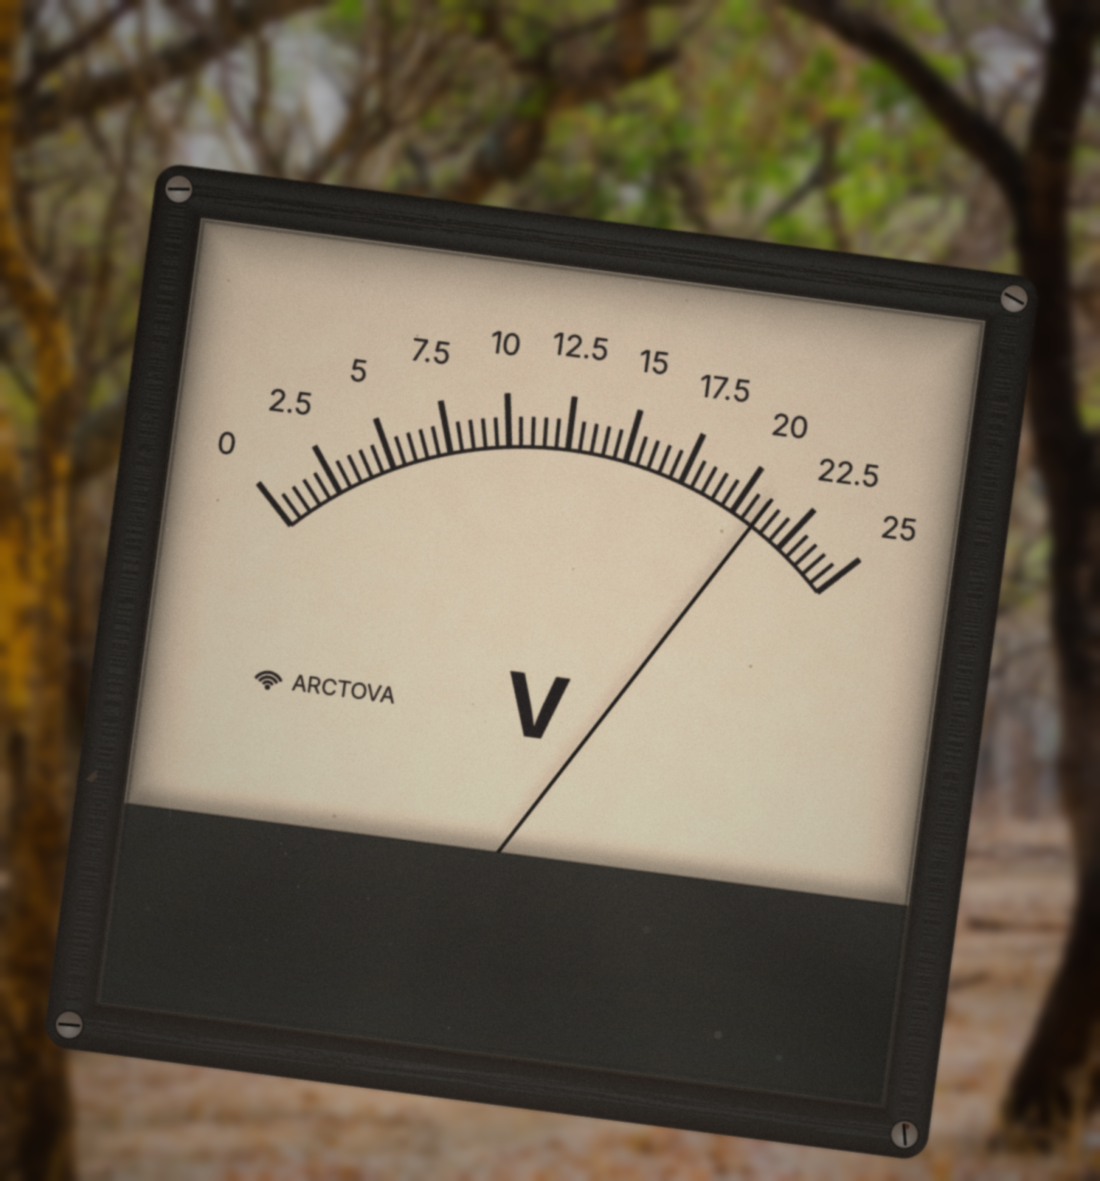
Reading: 21 V
